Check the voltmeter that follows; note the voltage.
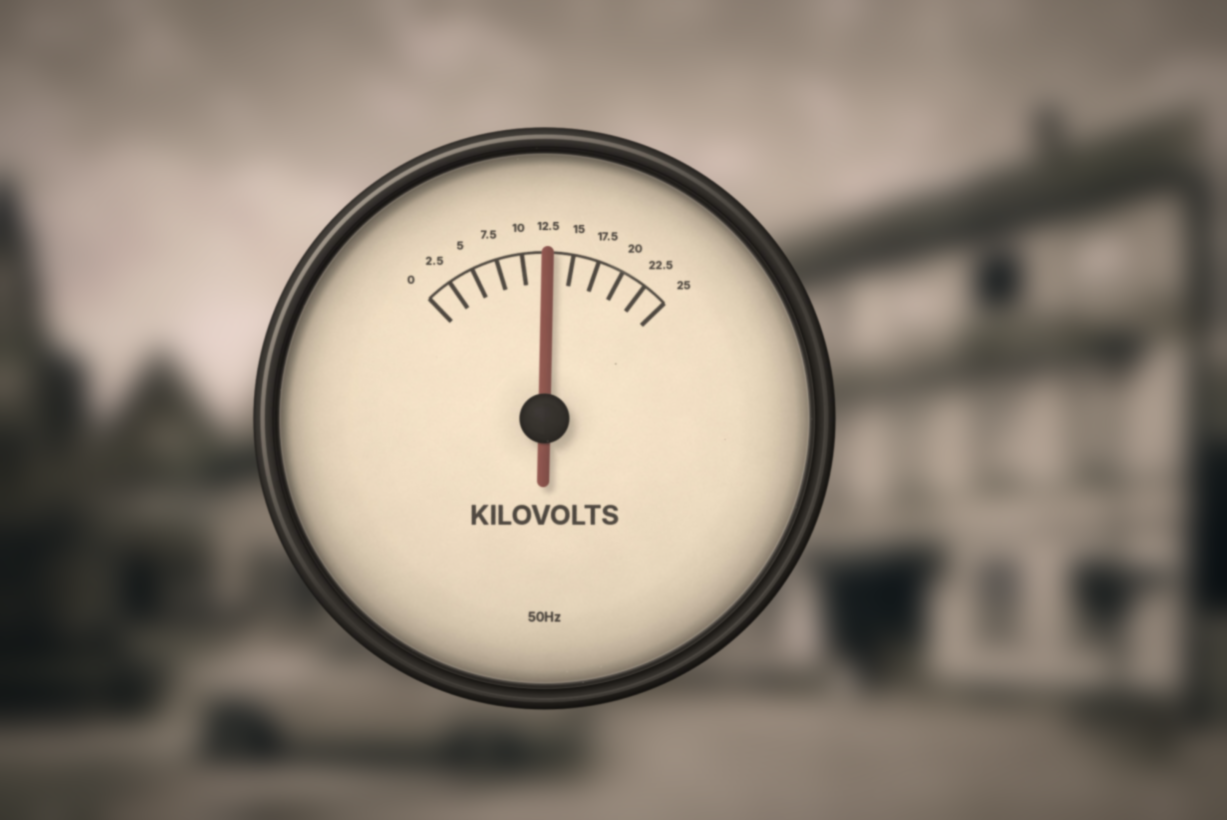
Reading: 12.5 kV
